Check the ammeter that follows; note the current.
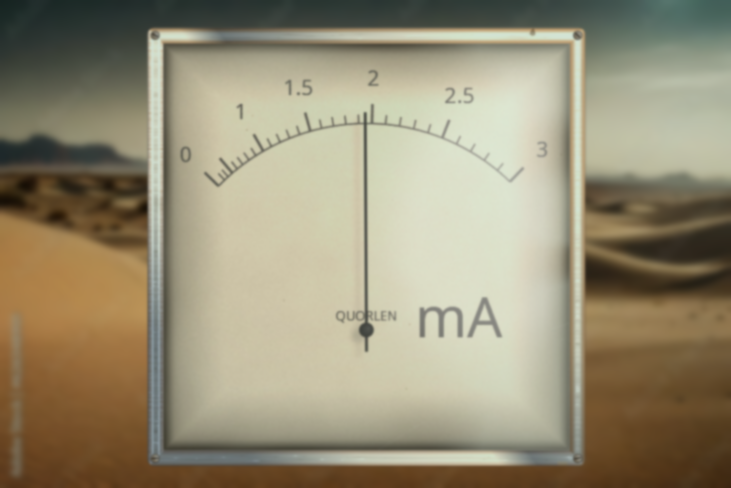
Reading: 1.95 mA
